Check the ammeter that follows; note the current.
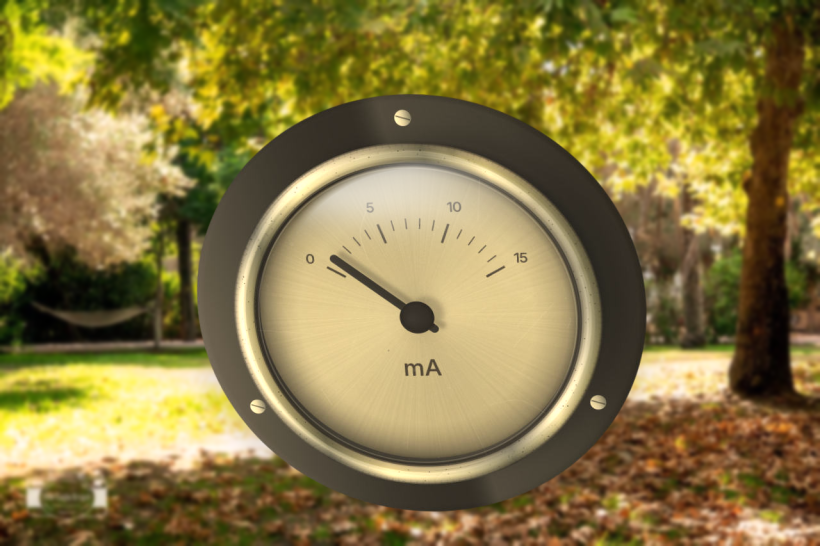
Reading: 1 mA
